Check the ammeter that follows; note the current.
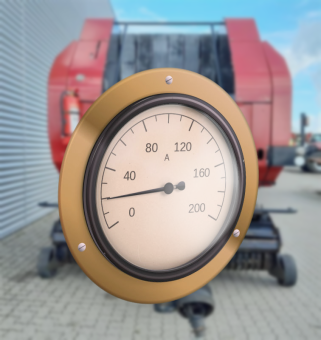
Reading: 20 A
